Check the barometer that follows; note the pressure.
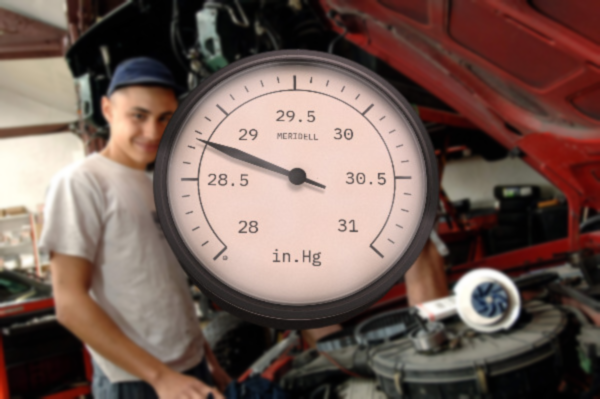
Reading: 28.75 inHg
